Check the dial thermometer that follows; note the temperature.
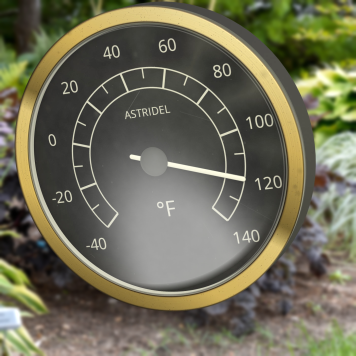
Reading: 120 °F
